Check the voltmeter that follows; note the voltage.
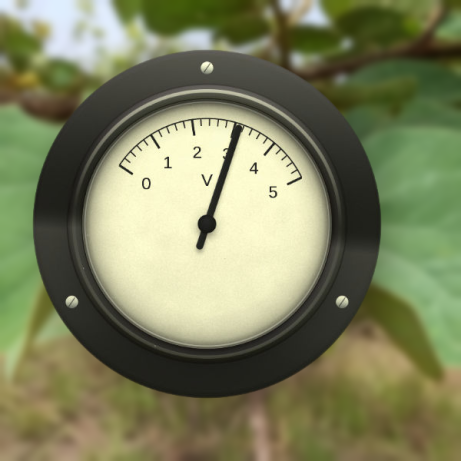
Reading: 3.1 V
